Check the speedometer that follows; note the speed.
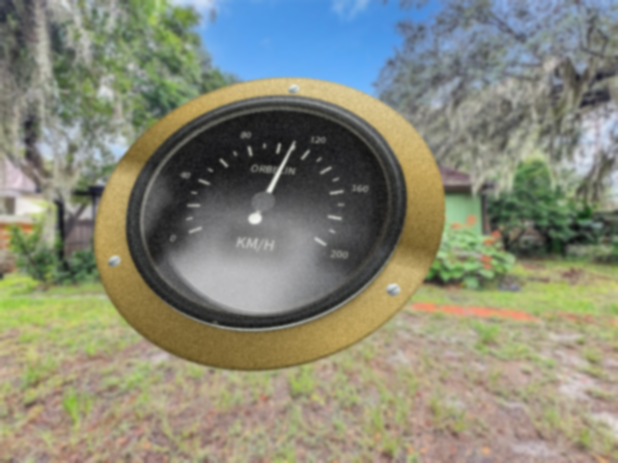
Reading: 110 km/h
